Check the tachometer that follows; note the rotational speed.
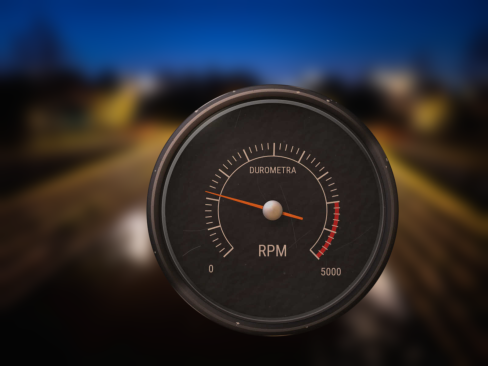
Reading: 1100 rpm
